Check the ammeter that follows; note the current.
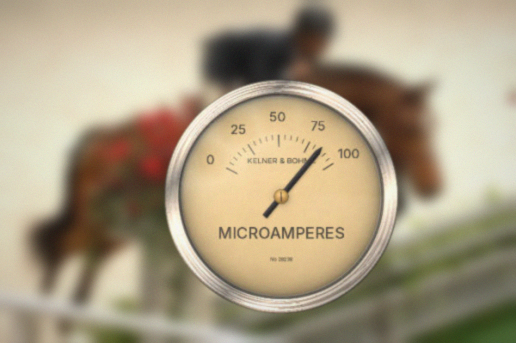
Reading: 85 µA
